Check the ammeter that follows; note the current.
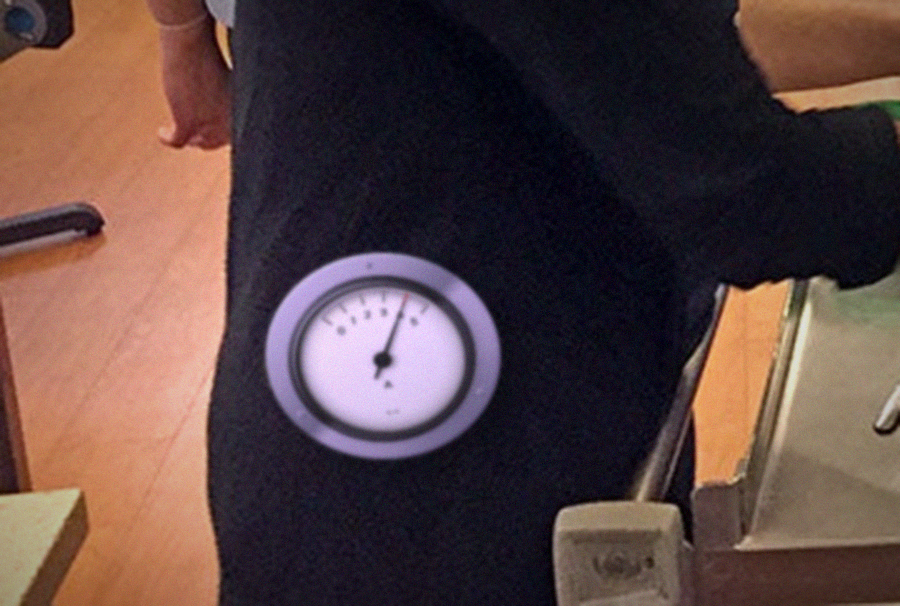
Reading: 4 A
